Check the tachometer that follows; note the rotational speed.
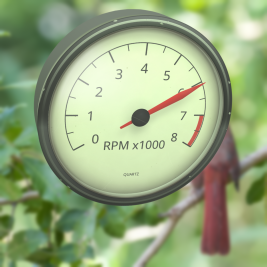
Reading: 6000 rpm
